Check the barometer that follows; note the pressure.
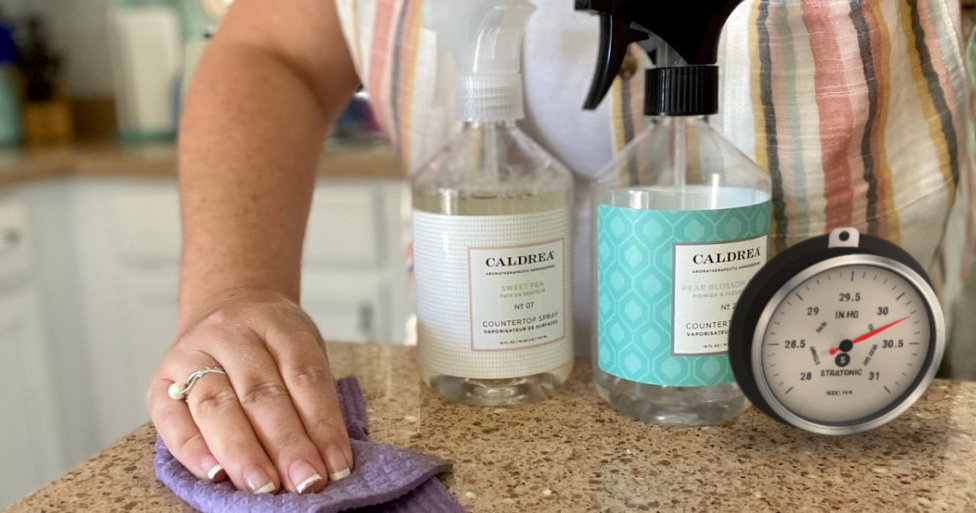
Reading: 30.2 inHg
